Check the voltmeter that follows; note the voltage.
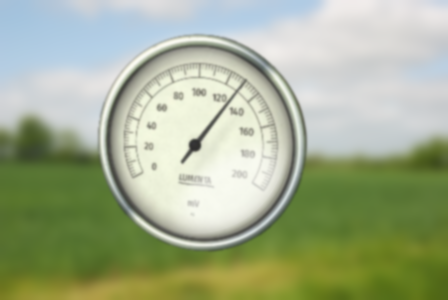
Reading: 130 mV
